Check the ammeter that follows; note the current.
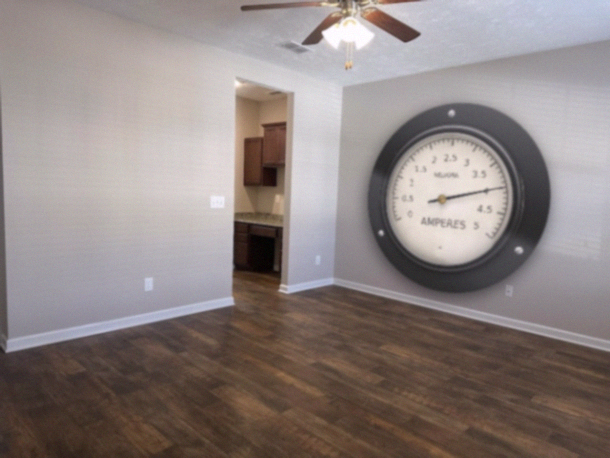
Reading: 4 A
